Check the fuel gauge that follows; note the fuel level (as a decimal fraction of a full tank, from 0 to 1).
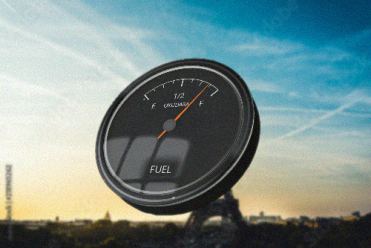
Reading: 0.875
